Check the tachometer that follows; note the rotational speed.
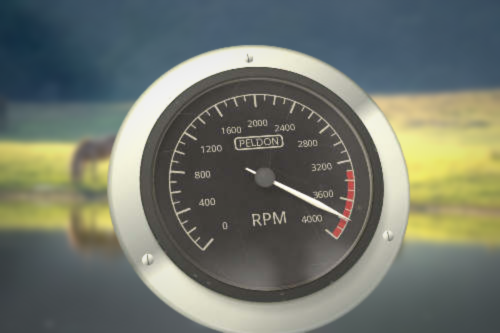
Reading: 3800 rpm
